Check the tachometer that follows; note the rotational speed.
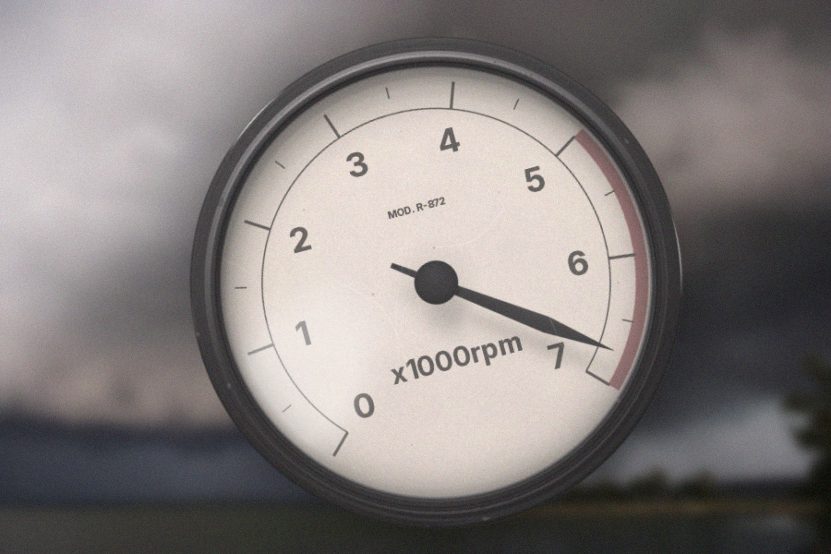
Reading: 6750 rpm
